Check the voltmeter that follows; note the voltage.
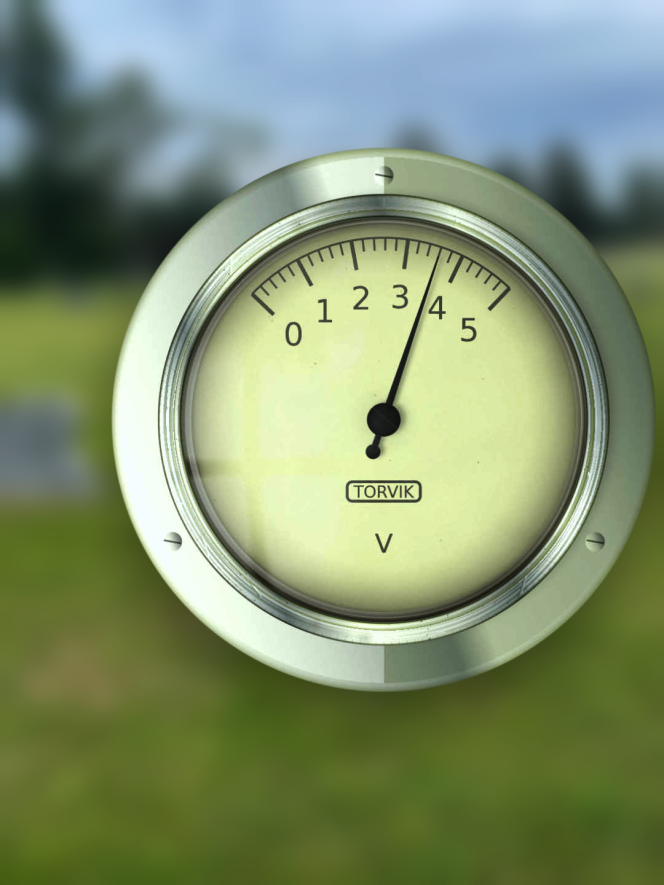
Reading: 3.6 V
